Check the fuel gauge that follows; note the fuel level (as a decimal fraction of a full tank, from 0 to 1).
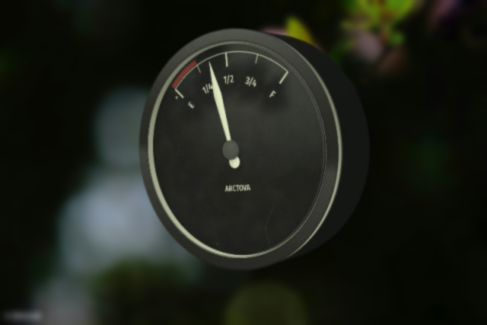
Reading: 0.375
